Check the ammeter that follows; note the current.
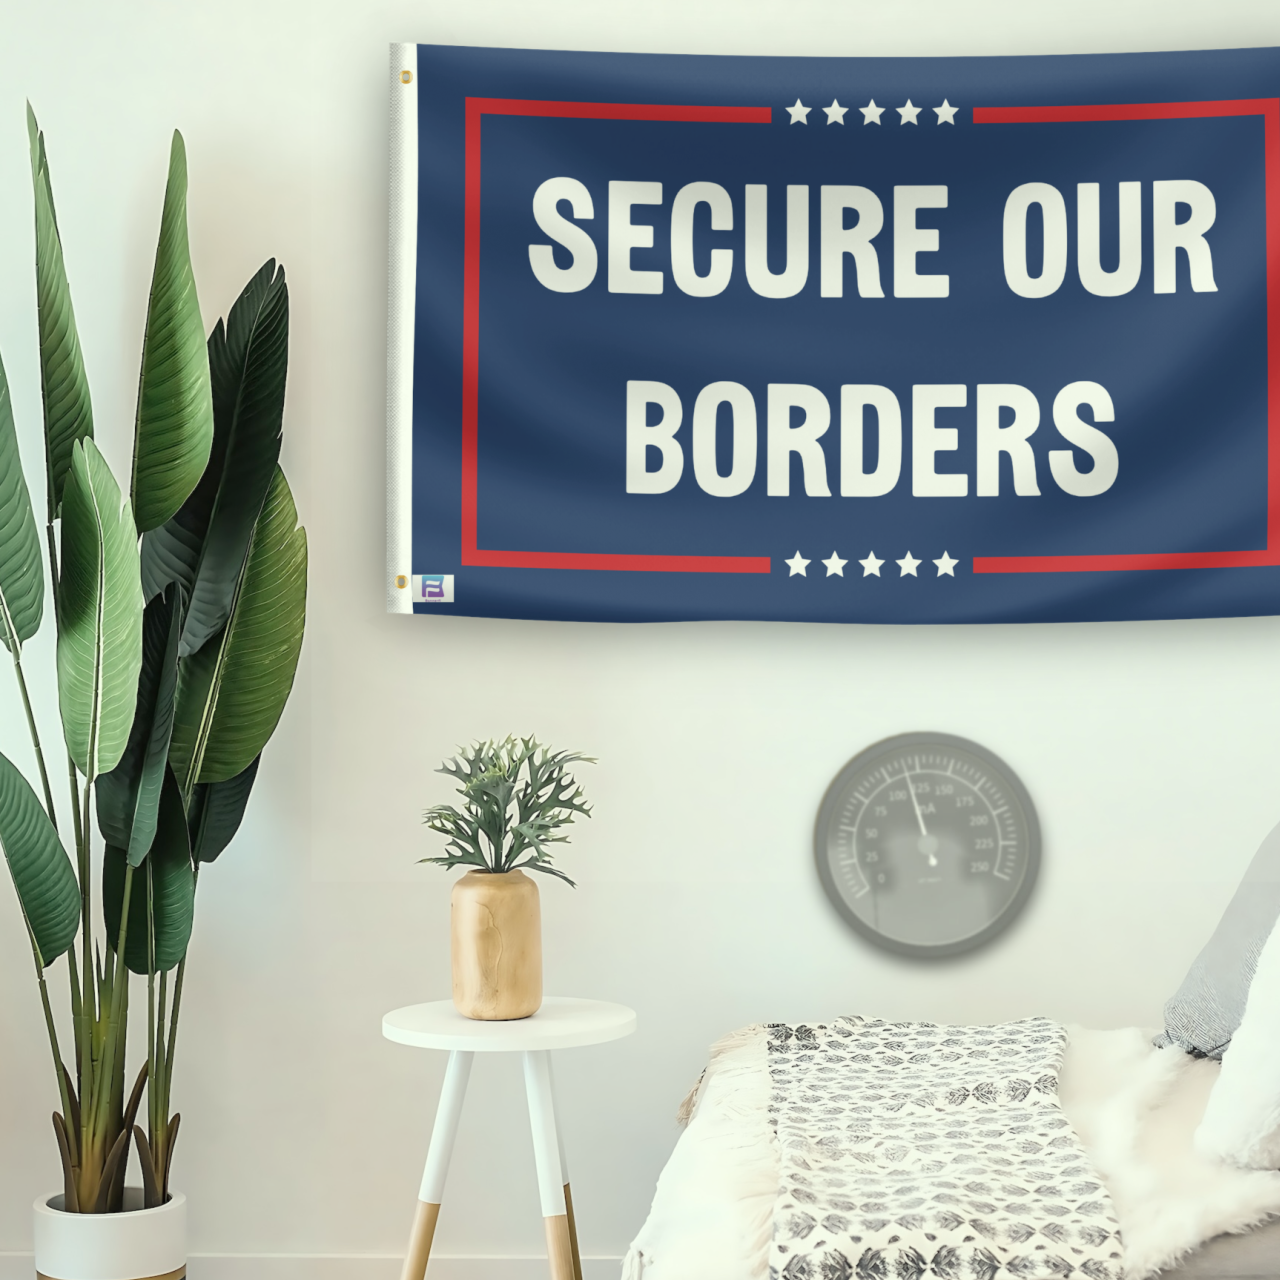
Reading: 115 mA
